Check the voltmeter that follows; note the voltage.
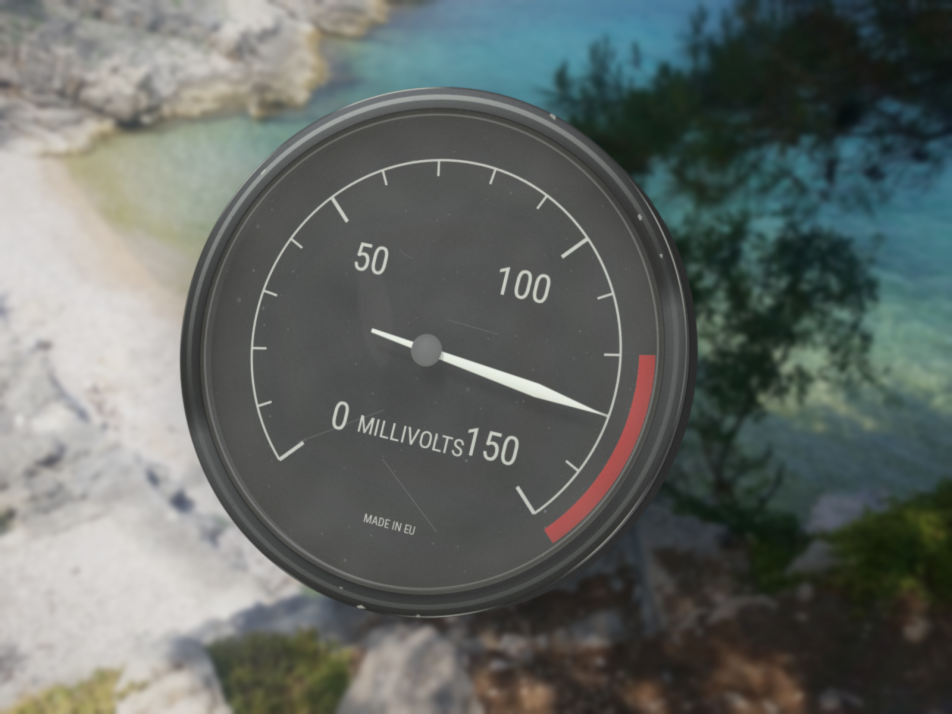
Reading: 130 mV
